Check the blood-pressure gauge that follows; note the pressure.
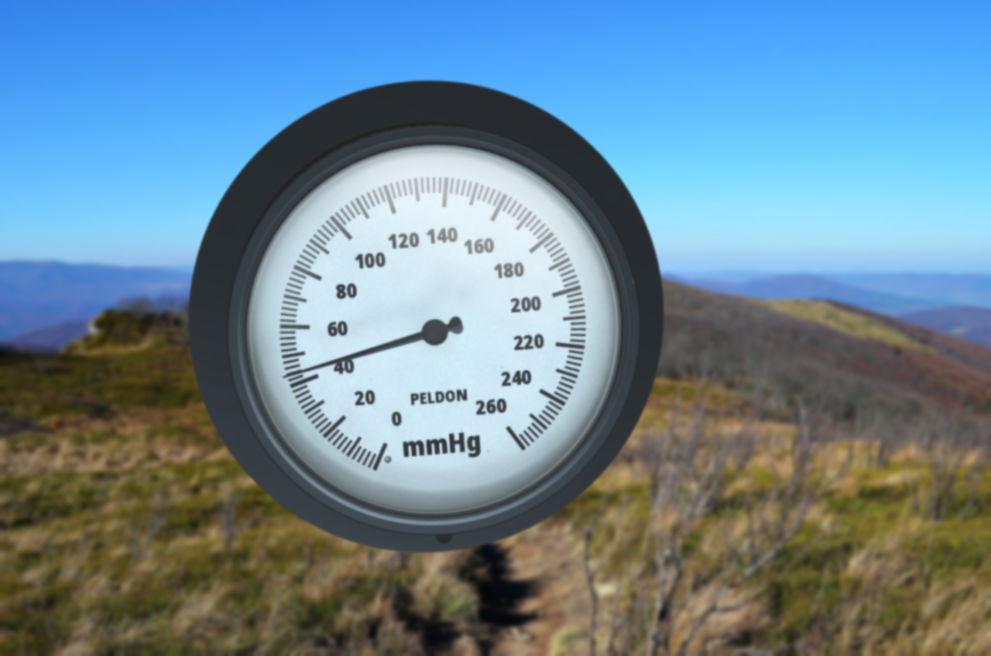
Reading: 44 mmHg
